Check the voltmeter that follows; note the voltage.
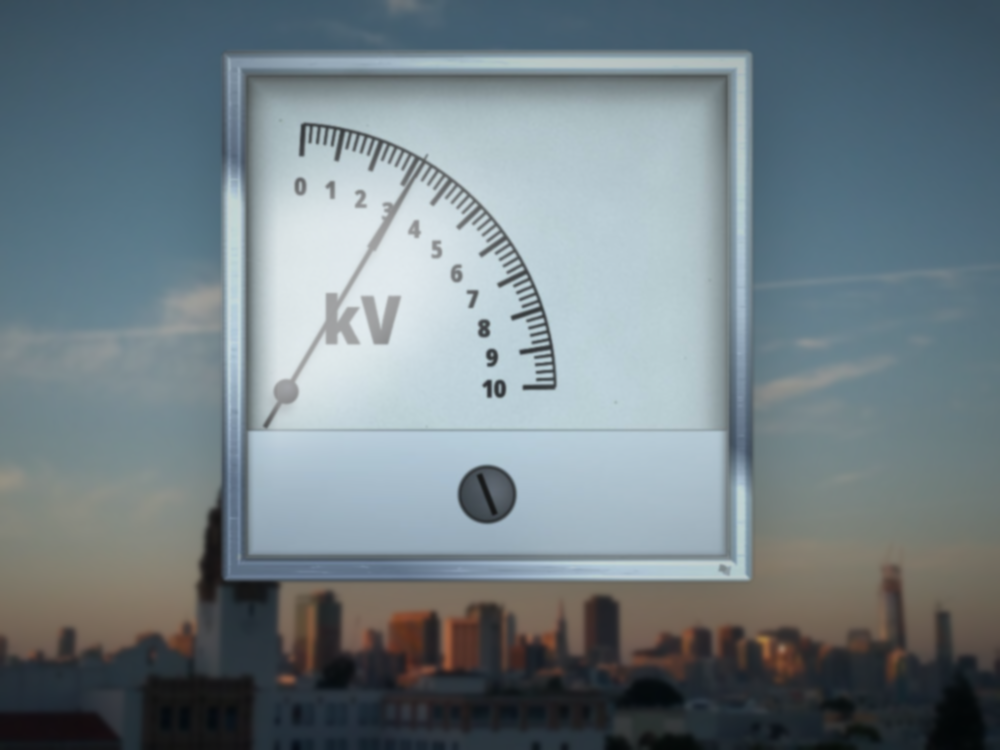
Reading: 3.2 kV
